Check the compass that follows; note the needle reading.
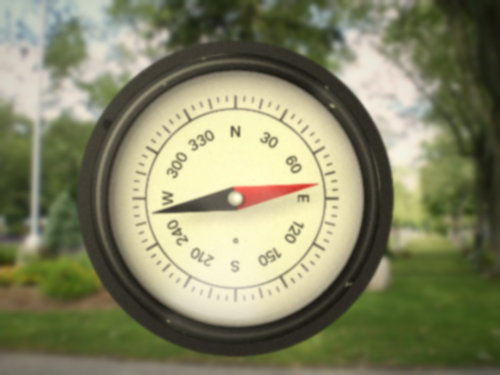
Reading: 80 °
